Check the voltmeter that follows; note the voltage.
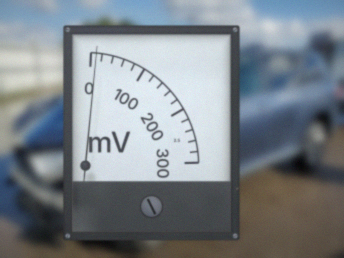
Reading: 10 mV
